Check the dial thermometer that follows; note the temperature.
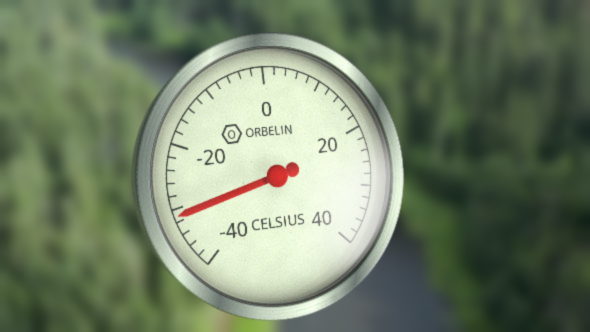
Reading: -31 °C
